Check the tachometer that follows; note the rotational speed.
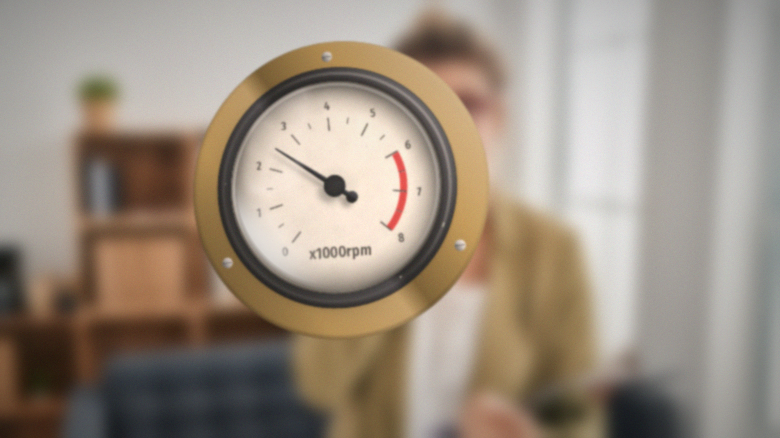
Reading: 2500 rpm
